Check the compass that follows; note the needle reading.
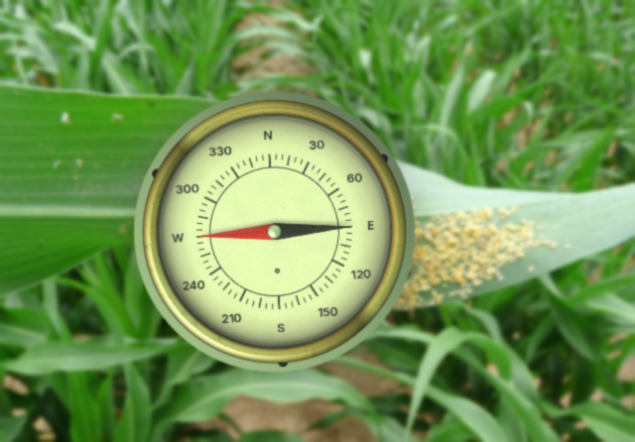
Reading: 270 °
